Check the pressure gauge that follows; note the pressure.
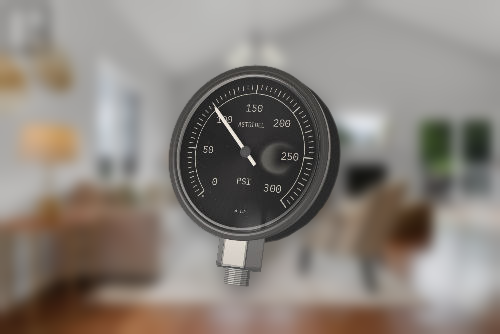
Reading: 100 psi
